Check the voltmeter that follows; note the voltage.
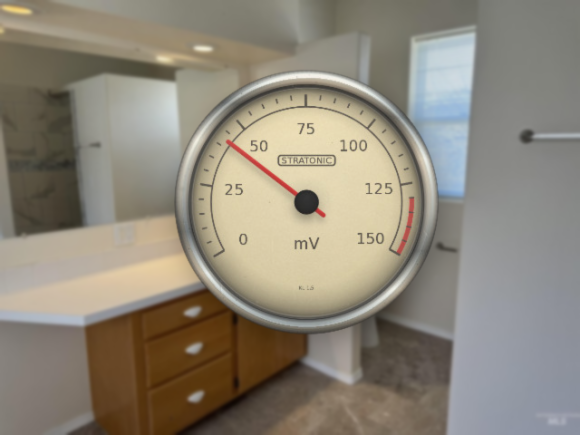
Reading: 42.5 mV
